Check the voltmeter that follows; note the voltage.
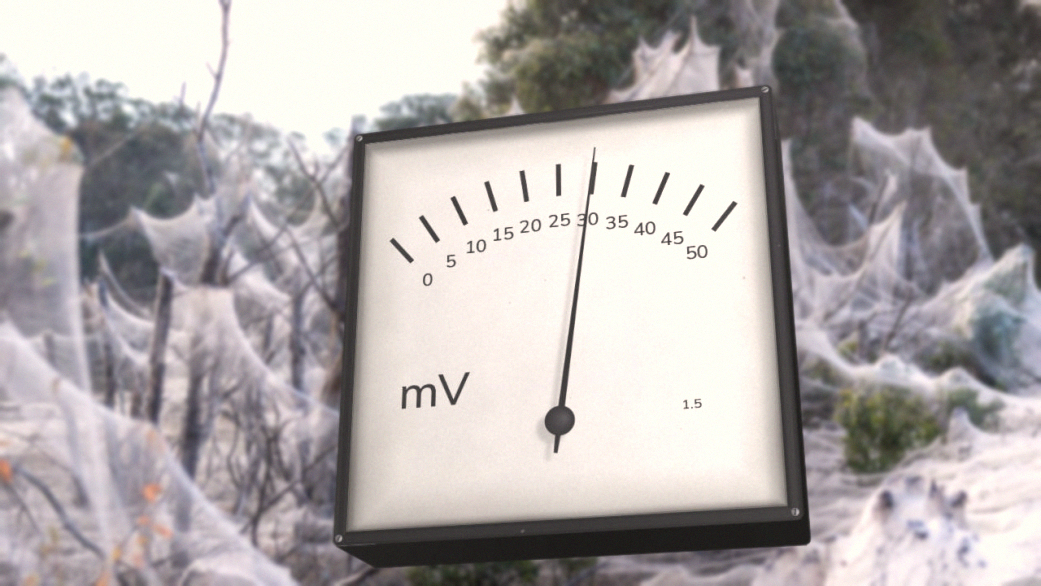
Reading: 30 mV
